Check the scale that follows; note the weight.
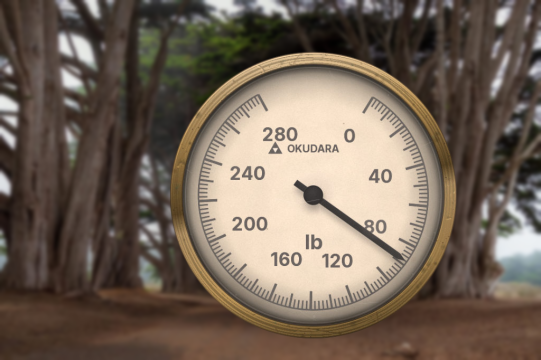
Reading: 88 lb
